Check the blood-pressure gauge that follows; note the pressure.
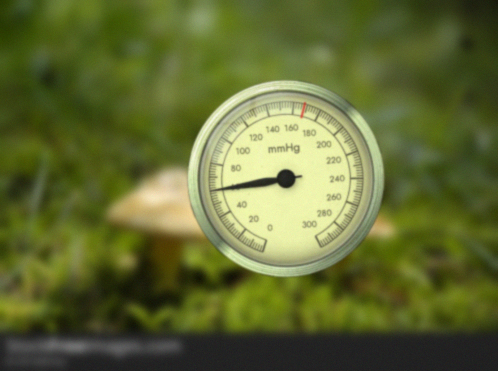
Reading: 60 mmHg
